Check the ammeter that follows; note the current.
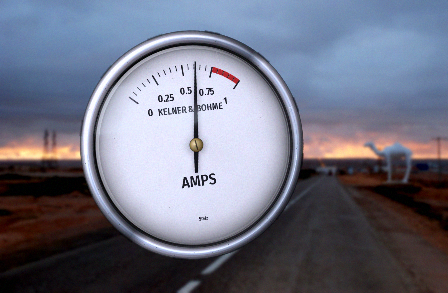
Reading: 0.6 A
